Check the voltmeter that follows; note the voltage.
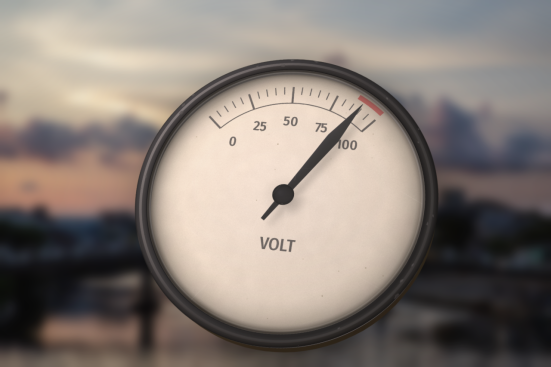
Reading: 90 V
